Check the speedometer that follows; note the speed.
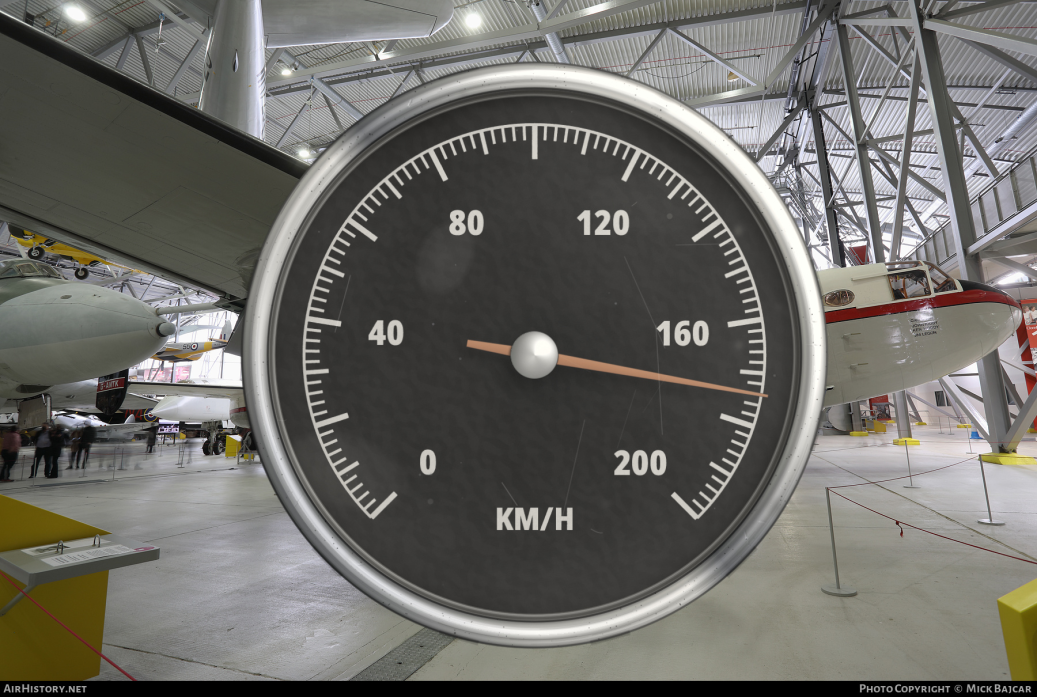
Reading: 174 km/h
